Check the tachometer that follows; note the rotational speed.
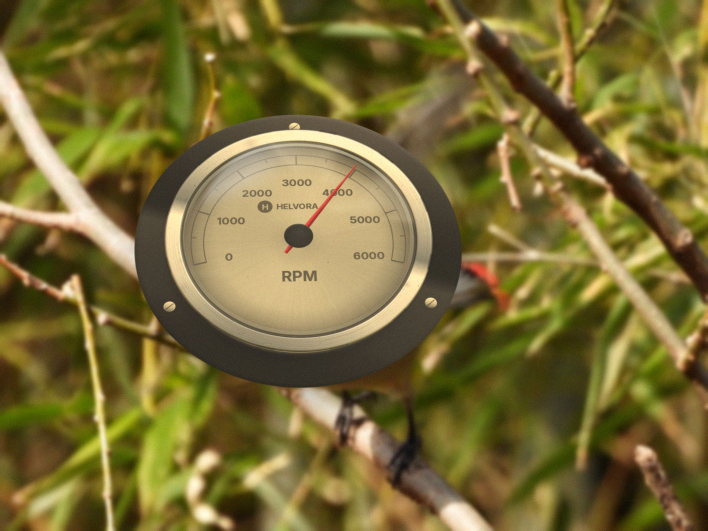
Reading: 4000 rpm
